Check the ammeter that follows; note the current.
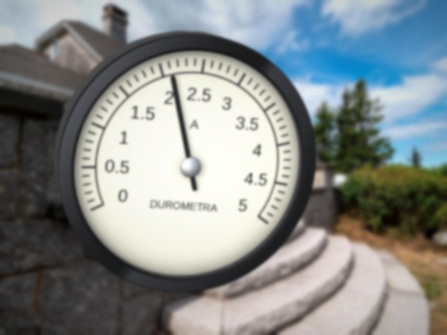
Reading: 2.1 A
